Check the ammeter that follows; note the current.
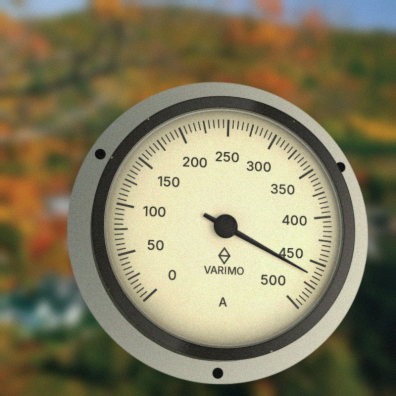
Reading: 465 A
